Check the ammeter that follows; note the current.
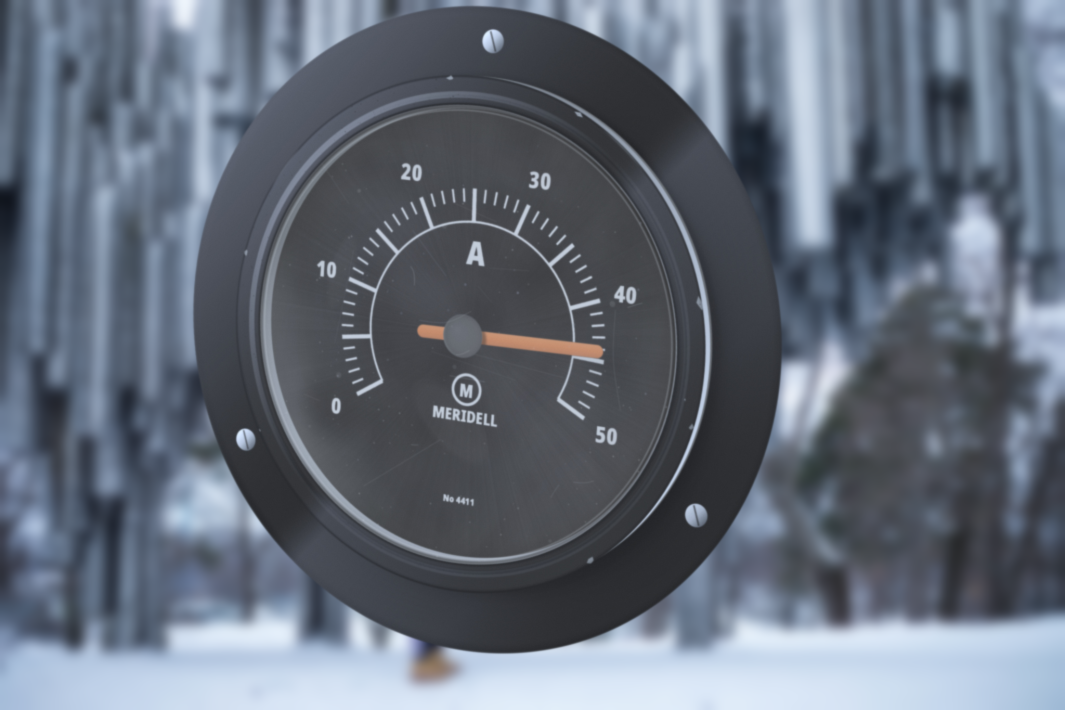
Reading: 44 A
